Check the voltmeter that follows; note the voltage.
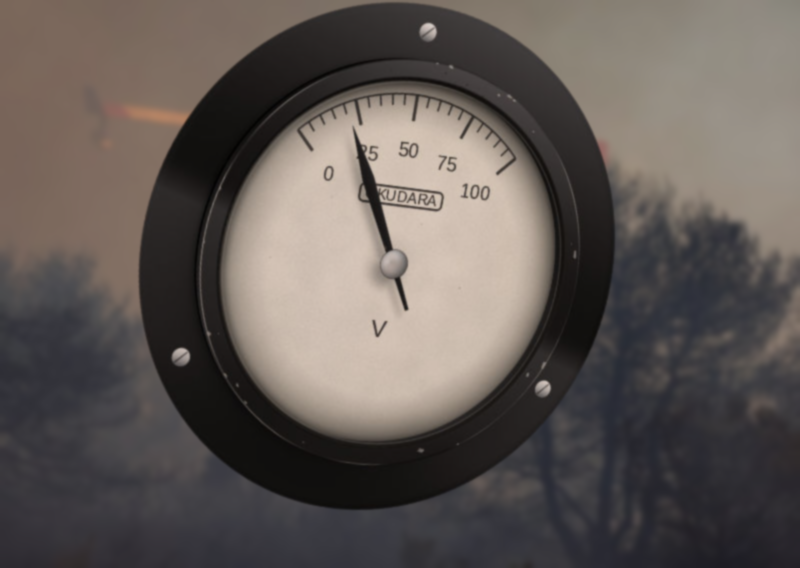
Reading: 20 V
